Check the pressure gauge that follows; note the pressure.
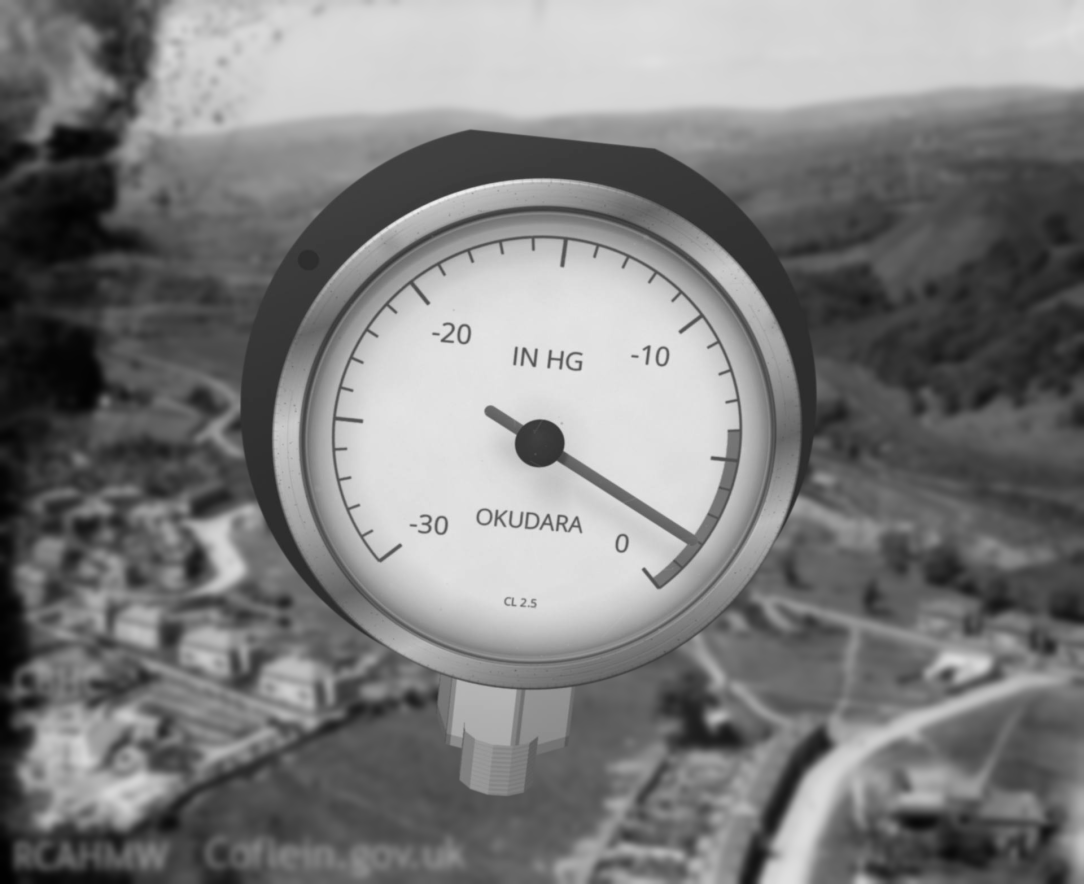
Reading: -2 inHg
